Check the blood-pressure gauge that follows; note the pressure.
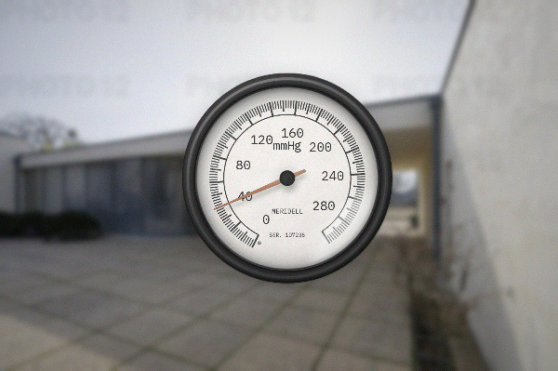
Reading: 40 mmHg
